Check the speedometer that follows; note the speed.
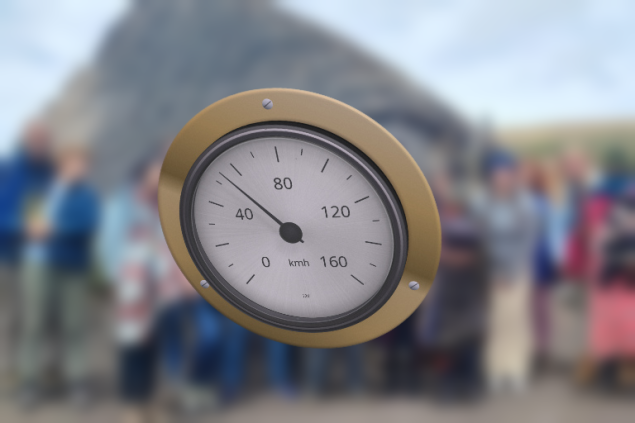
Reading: 55 km/h
